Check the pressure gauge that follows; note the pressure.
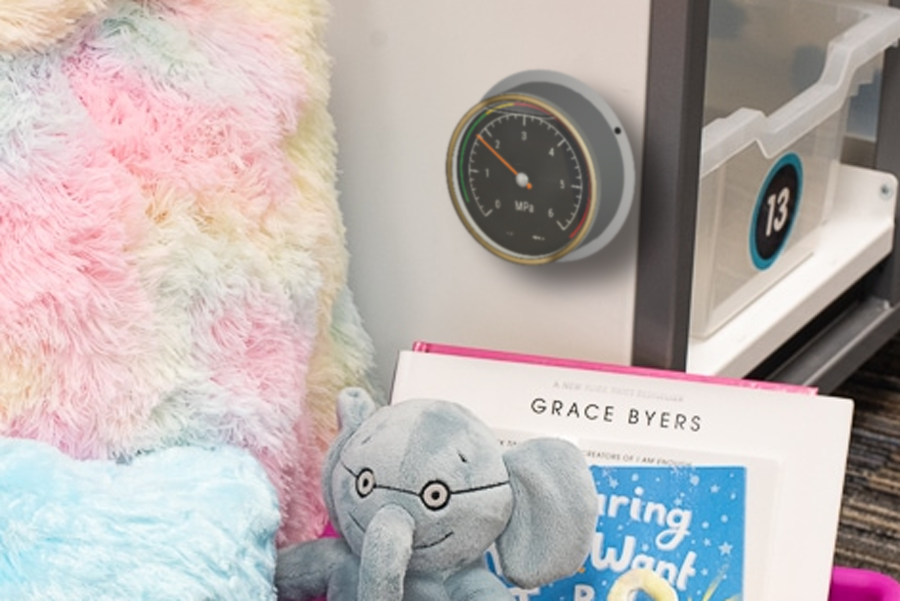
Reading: 1.8 MPa
